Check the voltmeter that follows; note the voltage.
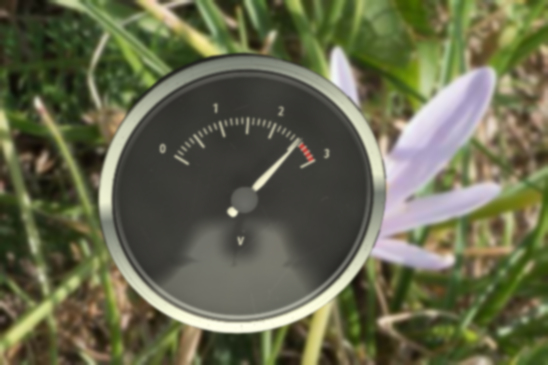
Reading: 2.5 V
